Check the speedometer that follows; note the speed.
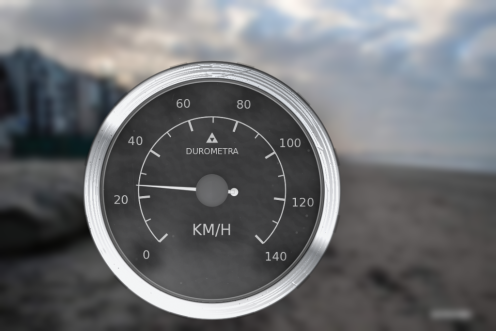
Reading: 25 km/h
